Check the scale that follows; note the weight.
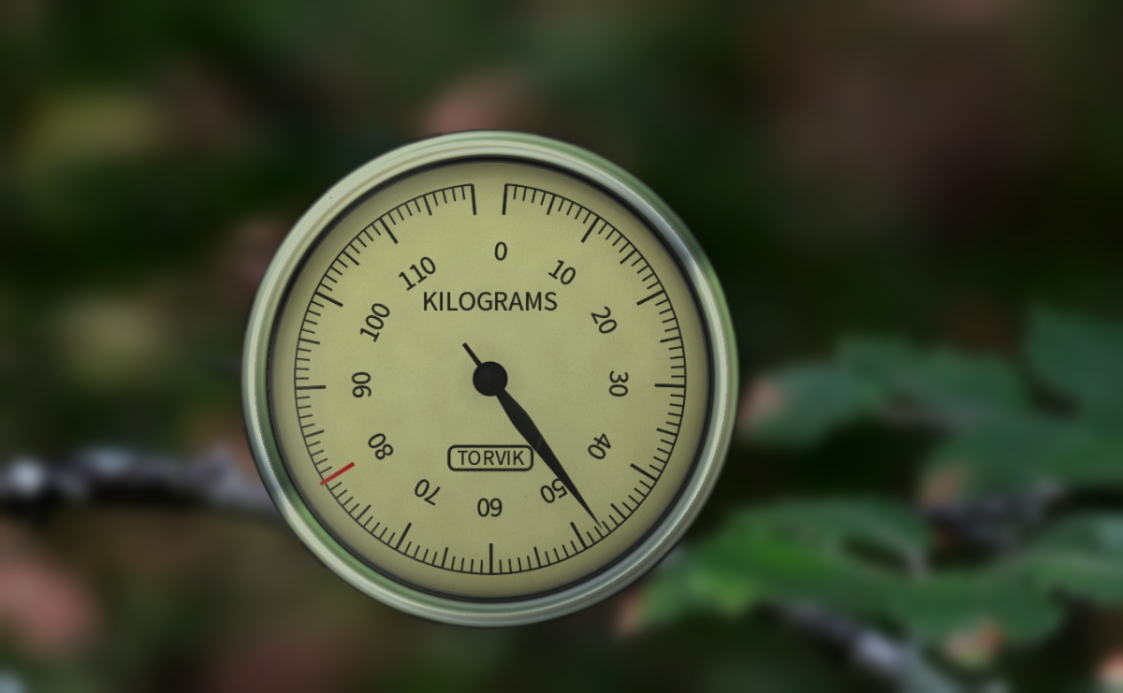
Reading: 47.5 kg
